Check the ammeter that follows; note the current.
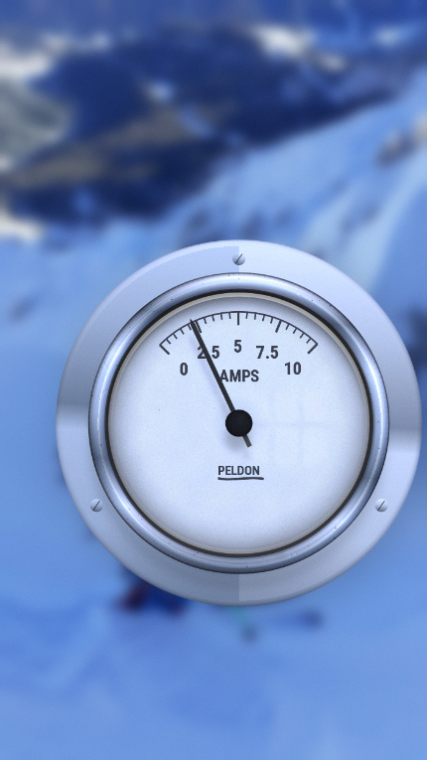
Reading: 2.25 A
